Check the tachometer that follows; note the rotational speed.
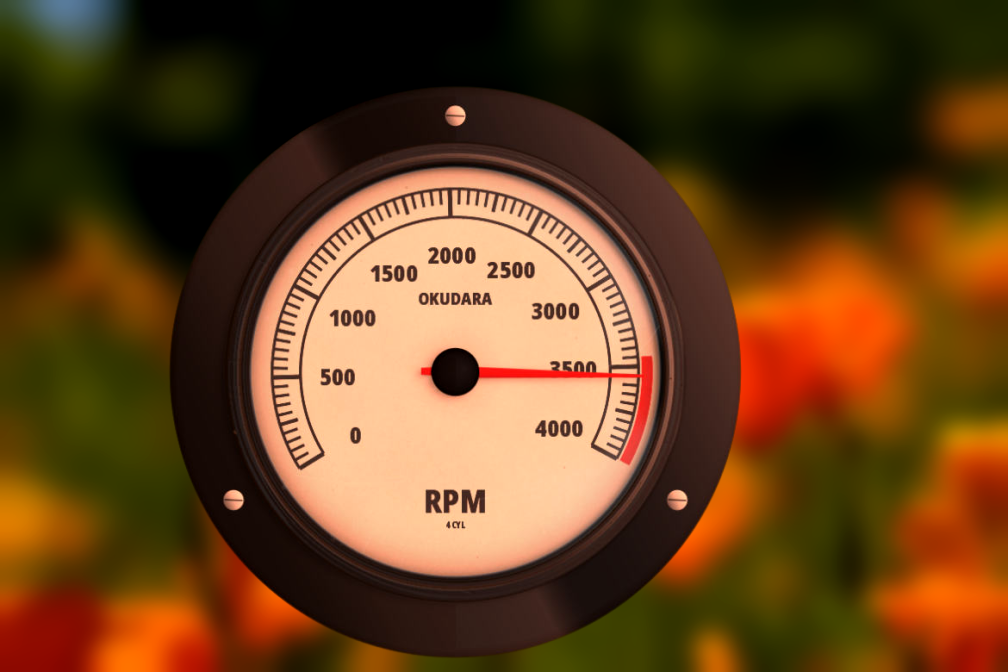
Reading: 3550 rpm
